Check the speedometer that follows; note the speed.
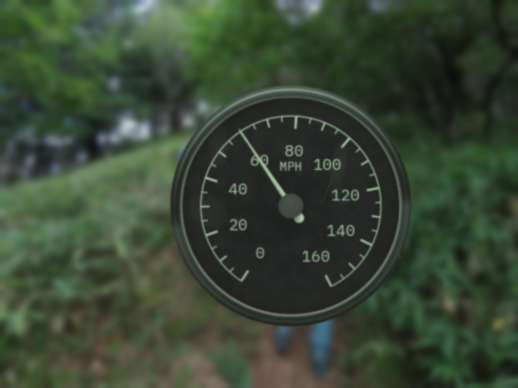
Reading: 60 mph
